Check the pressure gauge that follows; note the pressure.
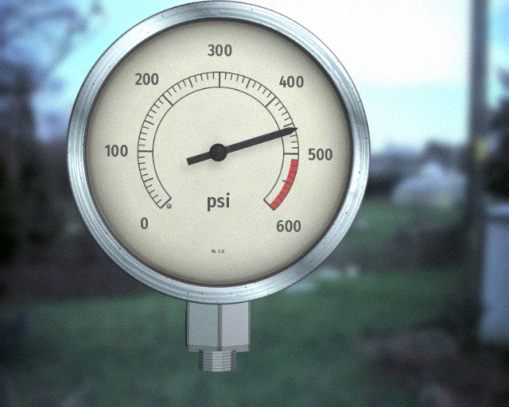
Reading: 460 psi
